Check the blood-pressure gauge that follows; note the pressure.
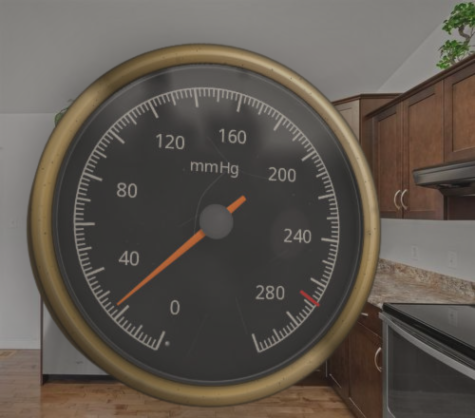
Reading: 24 mmHg
